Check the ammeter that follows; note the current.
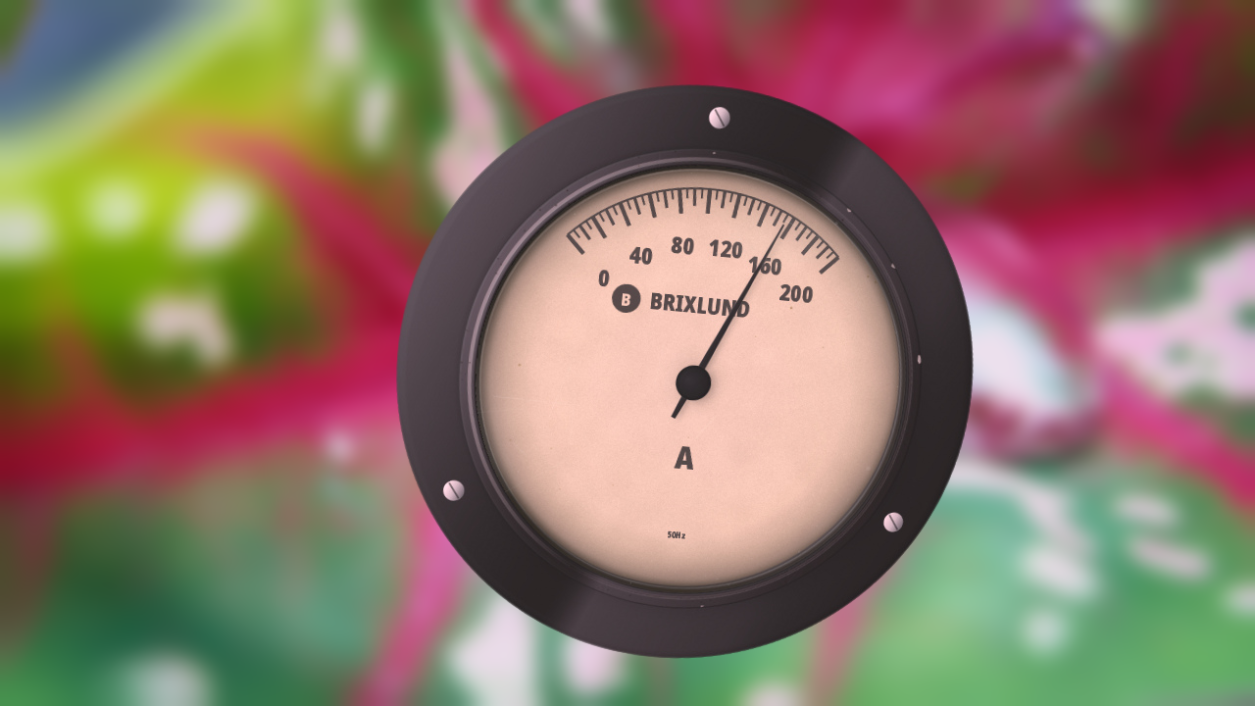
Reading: 155 A
